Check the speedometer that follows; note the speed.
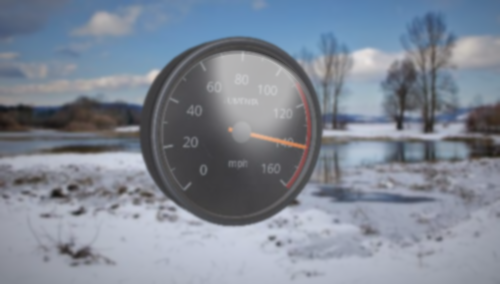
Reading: 140 mph
